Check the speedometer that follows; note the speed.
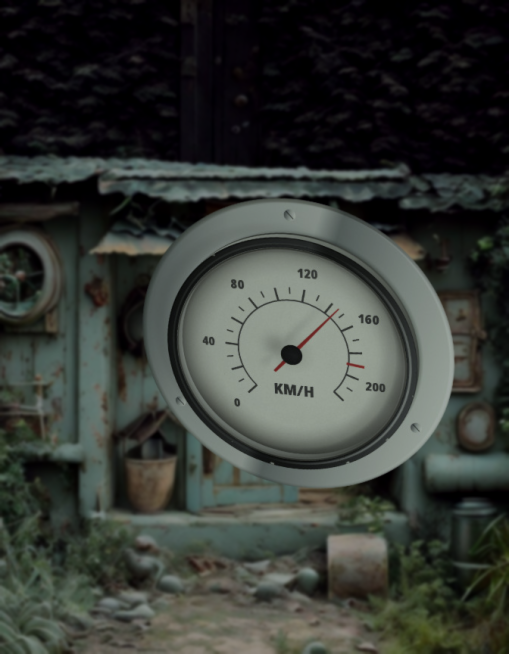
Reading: 145 km/h
